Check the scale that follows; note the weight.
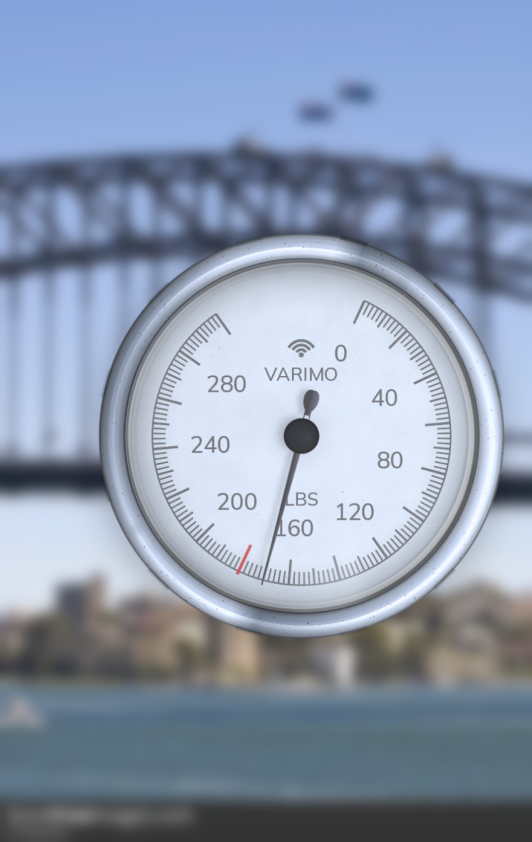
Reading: 170 lb
